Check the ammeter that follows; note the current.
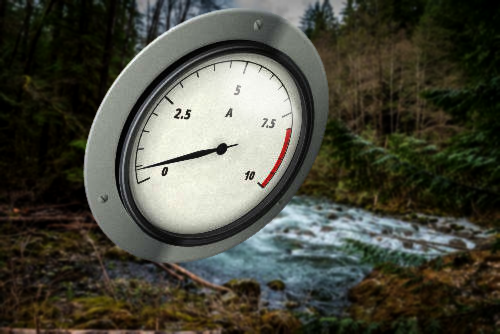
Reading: 0.5 A
